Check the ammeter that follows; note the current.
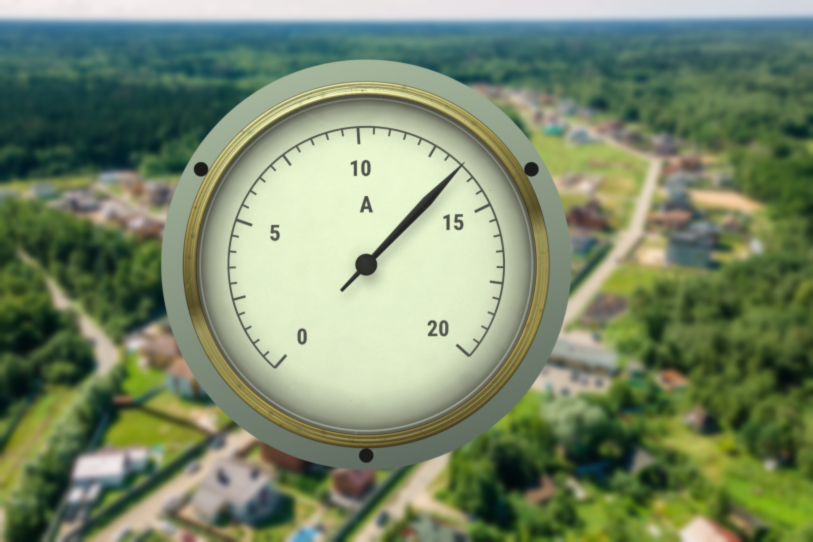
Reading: 13.5 A
